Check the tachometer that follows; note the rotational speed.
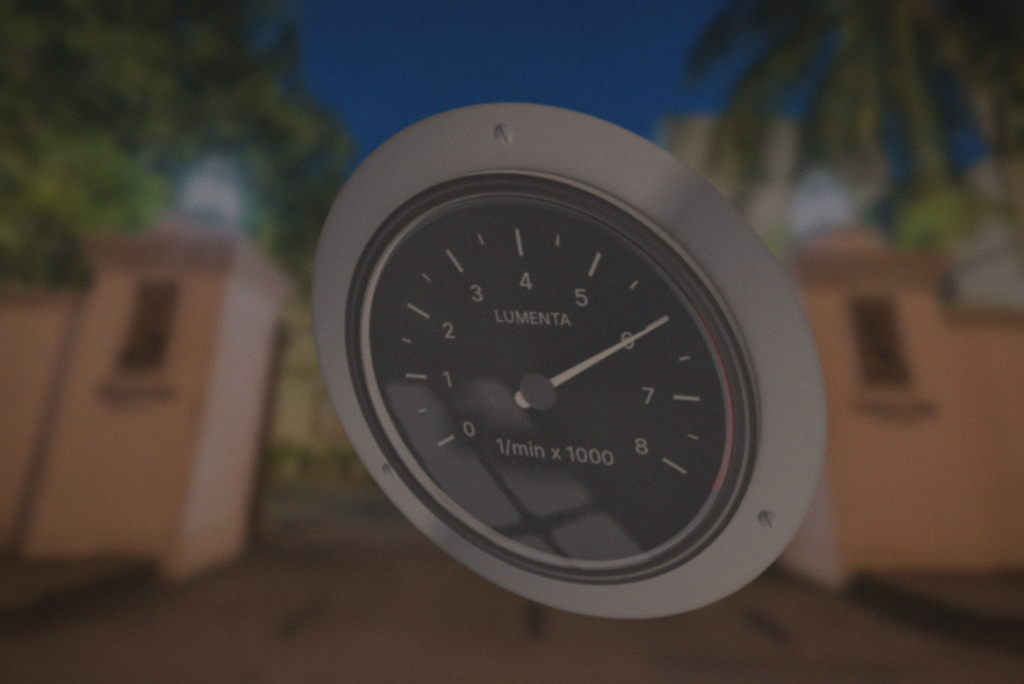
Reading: 6000 rpm
